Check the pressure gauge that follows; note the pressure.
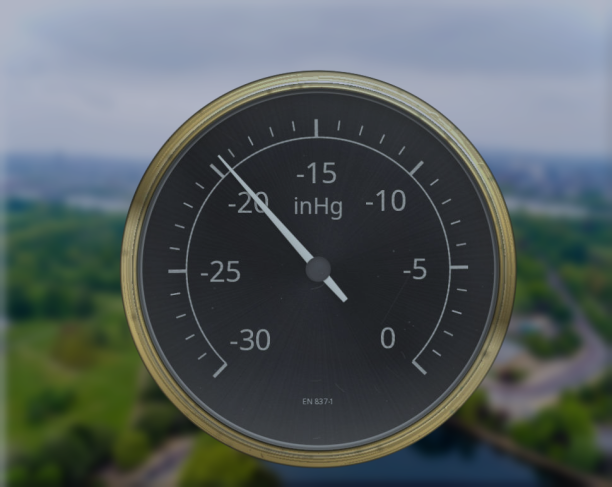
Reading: -19.5 inHg
